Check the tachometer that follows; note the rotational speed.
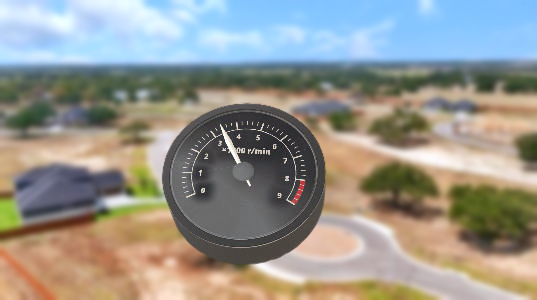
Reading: 3400 rpm
